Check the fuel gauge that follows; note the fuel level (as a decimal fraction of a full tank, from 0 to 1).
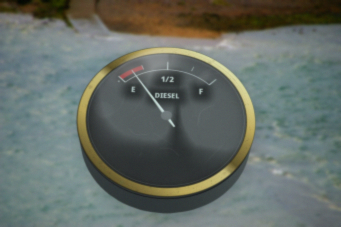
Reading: 0.125
